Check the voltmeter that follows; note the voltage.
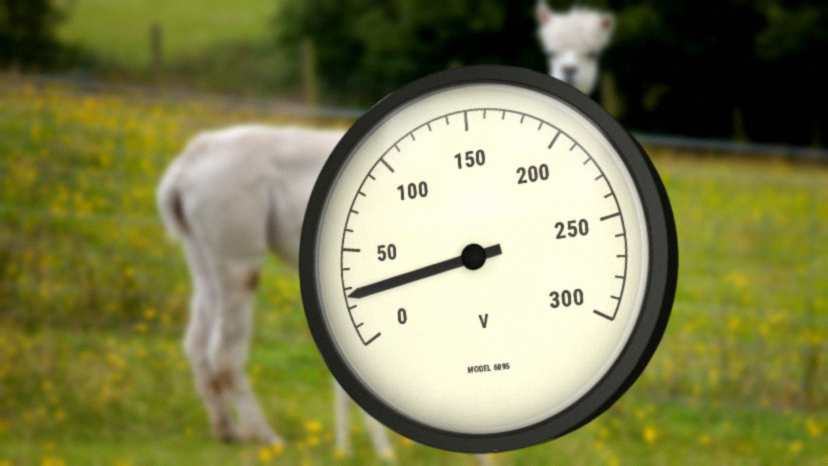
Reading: 25 V
